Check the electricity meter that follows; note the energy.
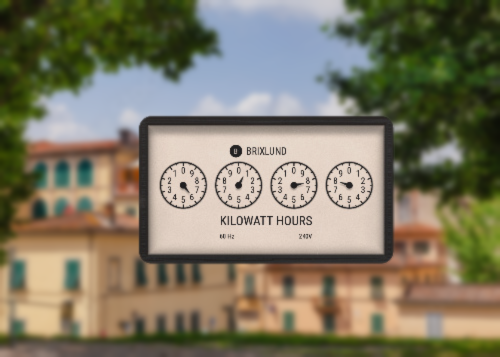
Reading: 6078 kWh
